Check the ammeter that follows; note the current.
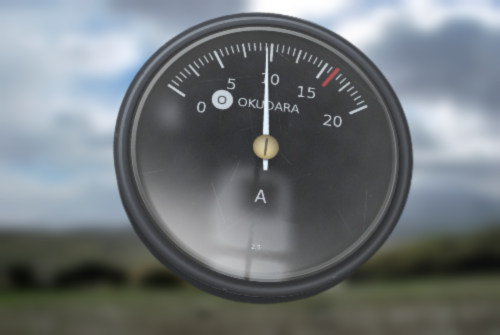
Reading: 9.5 A
